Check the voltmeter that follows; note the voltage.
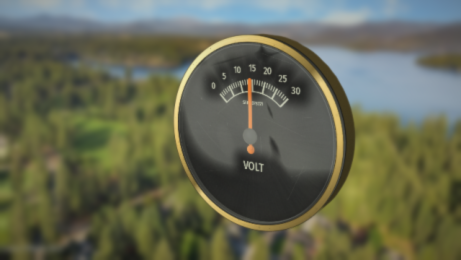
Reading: 15 V
